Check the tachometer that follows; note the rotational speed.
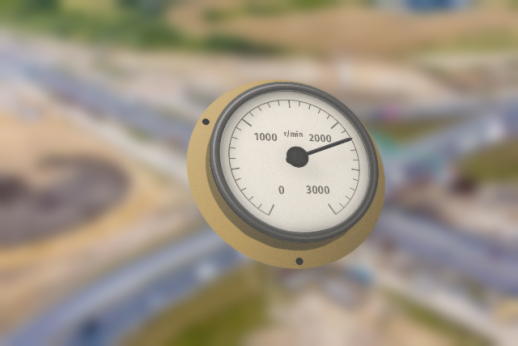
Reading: 2200 rpm
